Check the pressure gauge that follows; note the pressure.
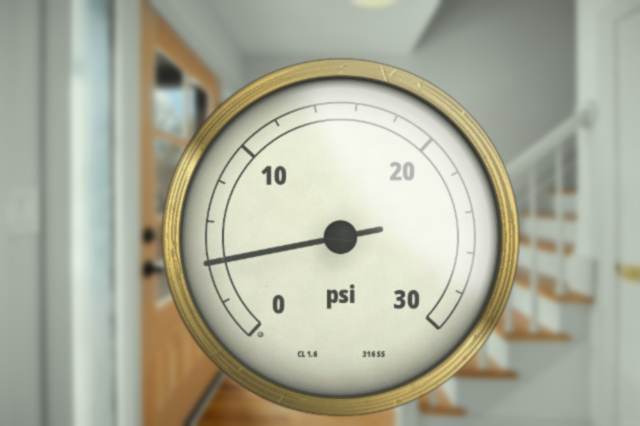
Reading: 4 psi
